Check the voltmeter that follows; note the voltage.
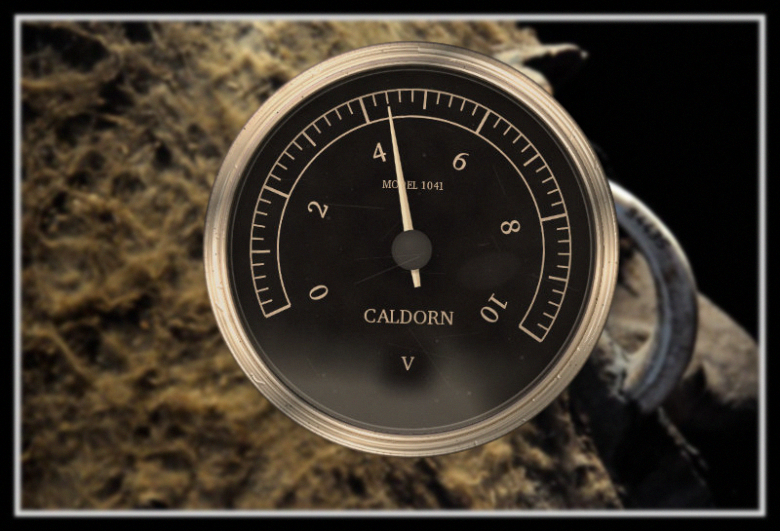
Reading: 4.4 V
